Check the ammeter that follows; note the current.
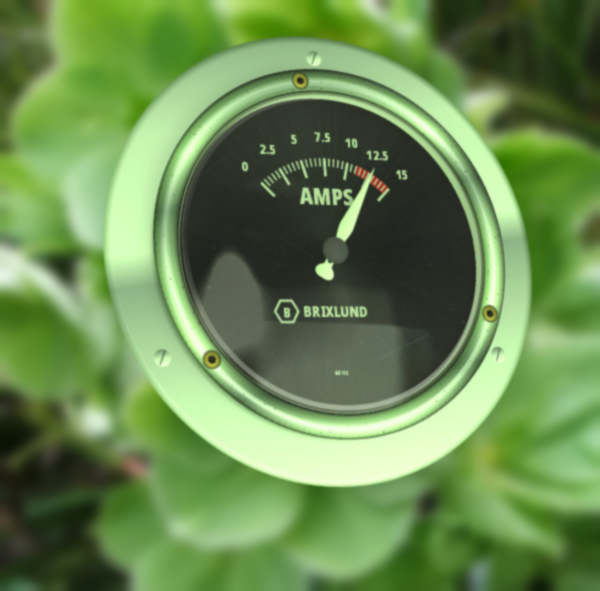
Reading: 12.5 A
